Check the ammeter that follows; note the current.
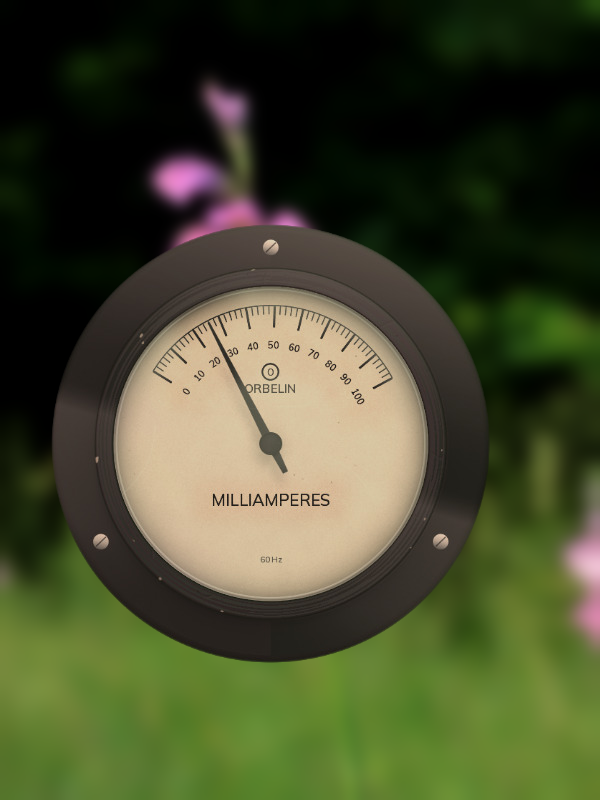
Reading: 26 mA
